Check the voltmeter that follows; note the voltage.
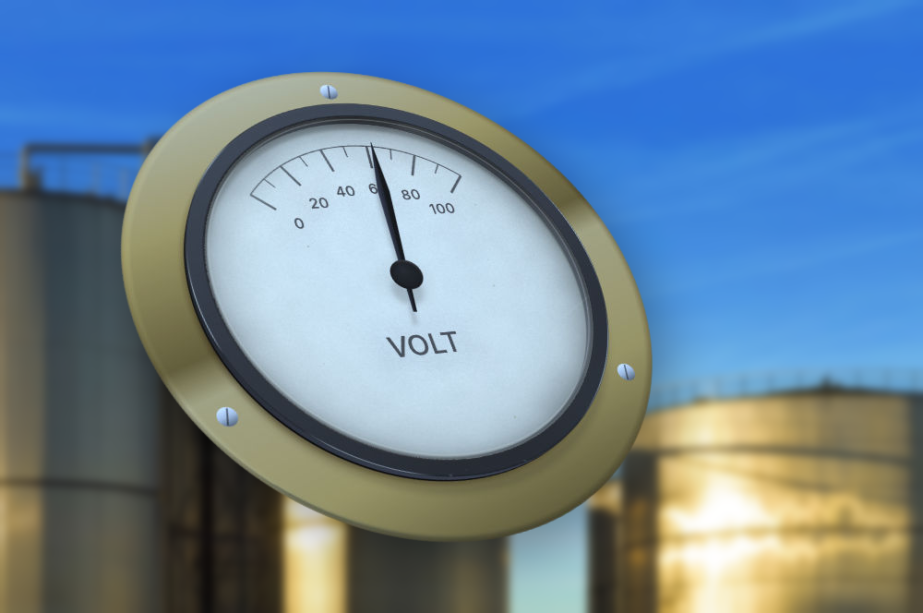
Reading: 60 V
